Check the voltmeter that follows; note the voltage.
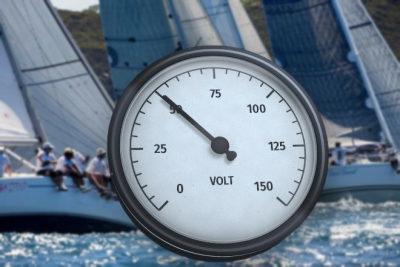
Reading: 50 V
